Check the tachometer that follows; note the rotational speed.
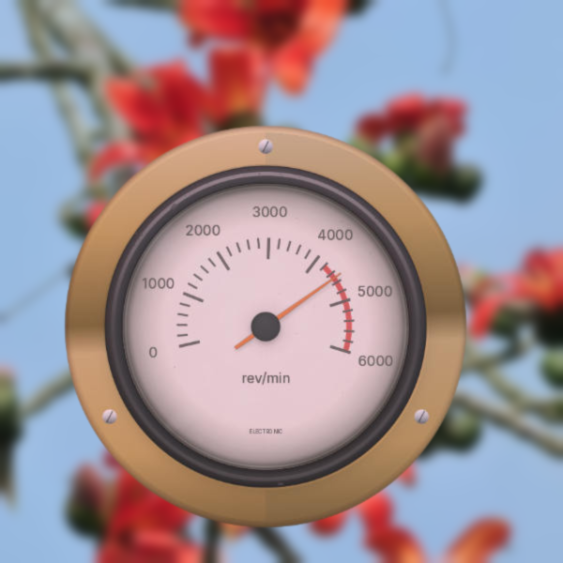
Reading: 4500 rpm
